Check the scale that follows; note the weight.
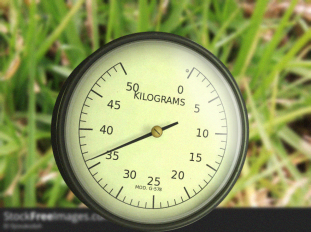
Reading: 36 kg
